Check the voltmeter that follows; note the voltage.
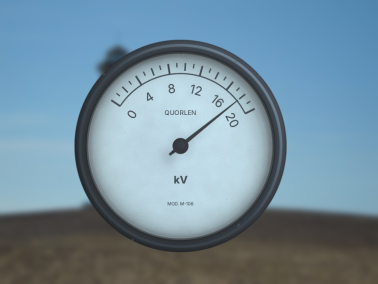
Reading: 18 kV
